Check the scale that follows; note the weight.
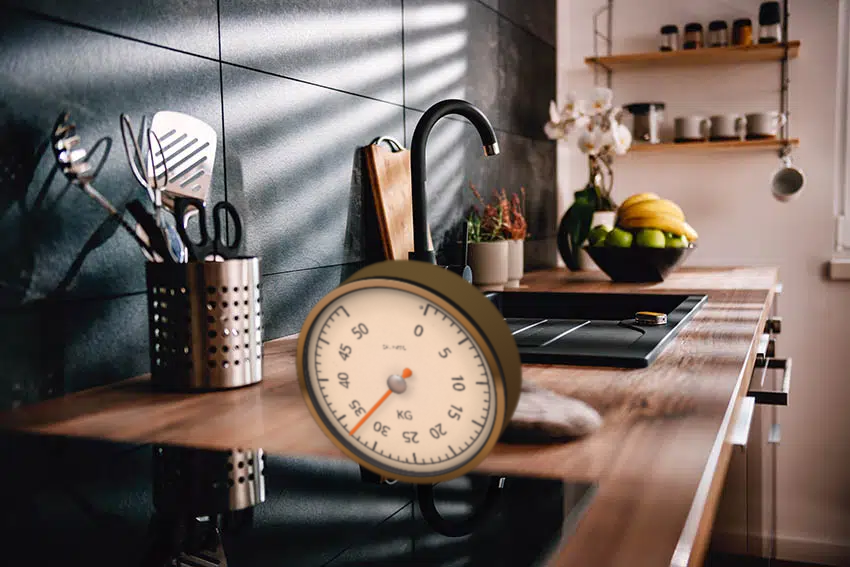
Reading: 33 kg
